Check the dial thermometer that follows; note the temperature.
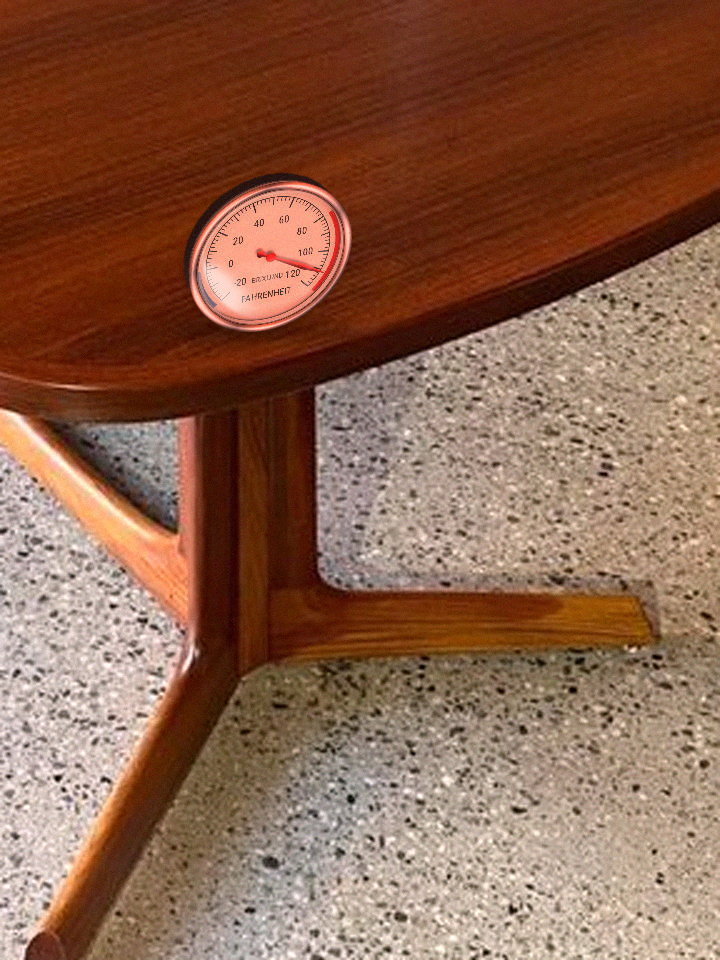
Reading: 110 °F
